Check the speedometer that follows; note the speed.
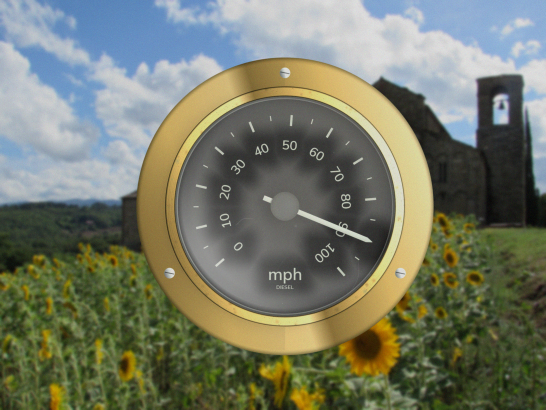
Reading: 90 mph
